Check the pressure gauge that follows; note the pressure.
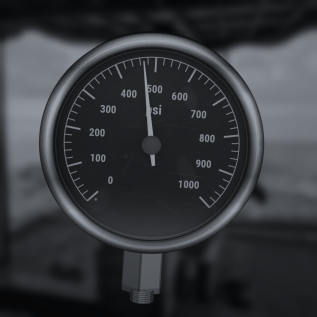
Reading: 470 psi
